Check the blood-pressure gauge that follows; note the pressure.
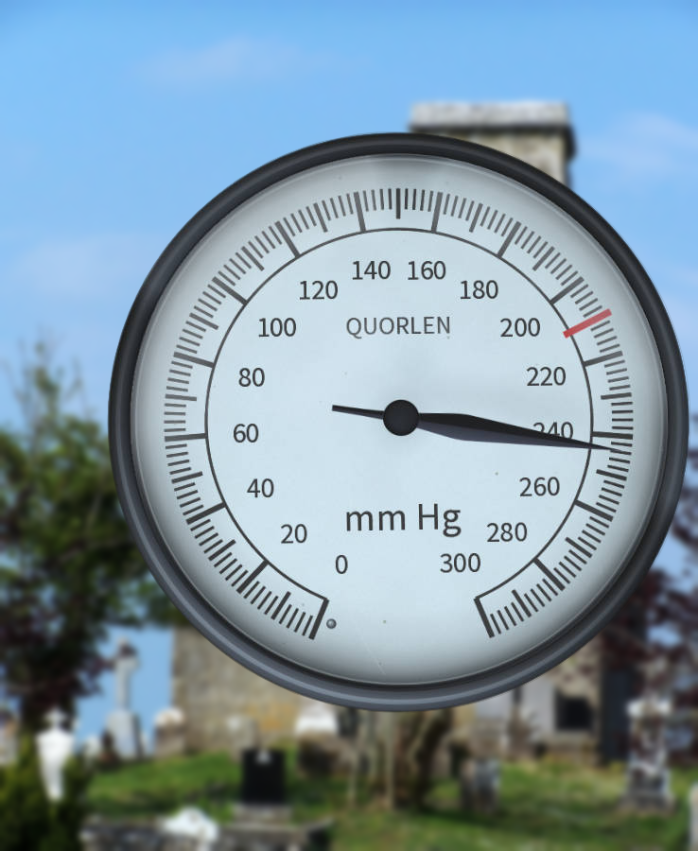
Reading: 244 mmHg
